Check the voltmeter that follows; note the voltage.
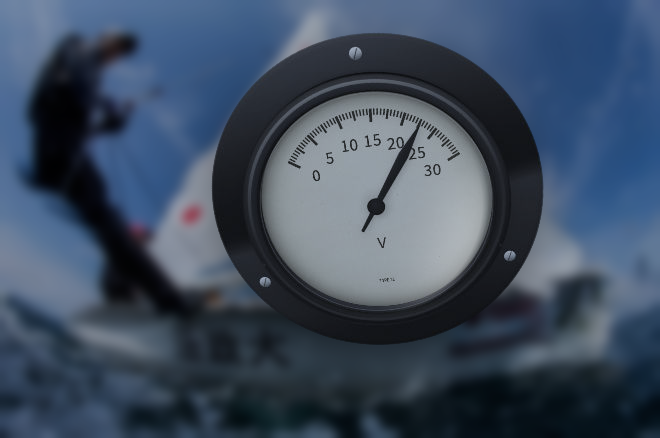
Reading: 22.5 V
